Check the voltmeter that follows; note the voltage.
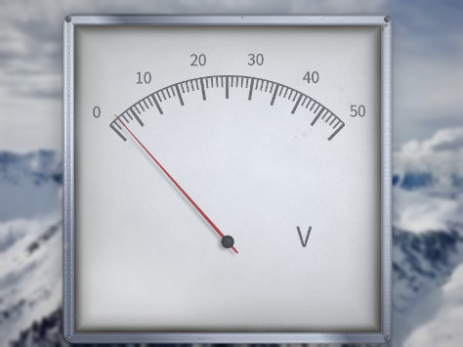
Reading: 2 V
